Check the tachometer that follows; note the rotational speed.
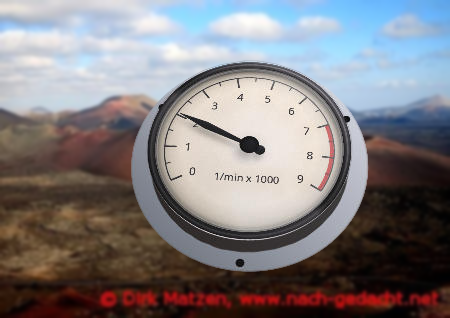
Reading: 2000 rpm
